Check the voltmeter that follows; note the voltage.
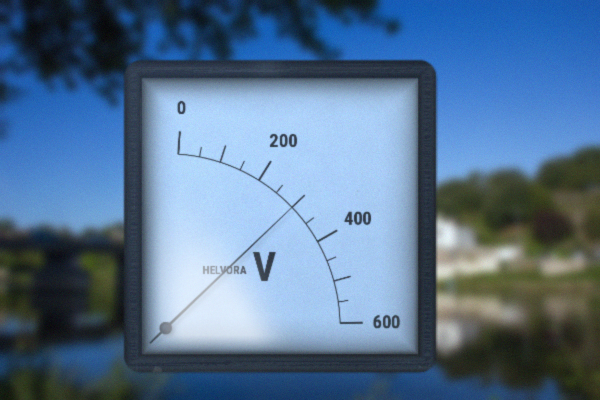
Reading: 300 V
